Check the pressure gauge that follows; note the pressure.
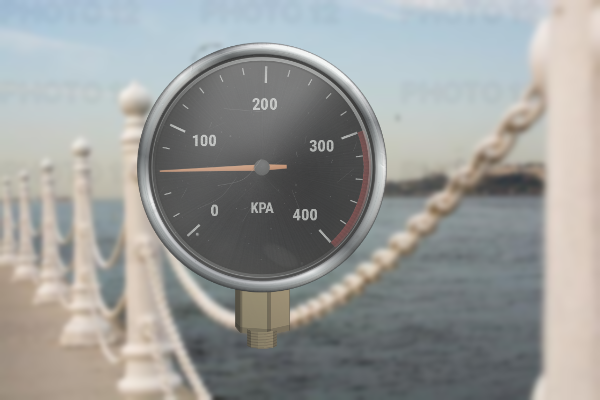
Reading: 60 kPa
